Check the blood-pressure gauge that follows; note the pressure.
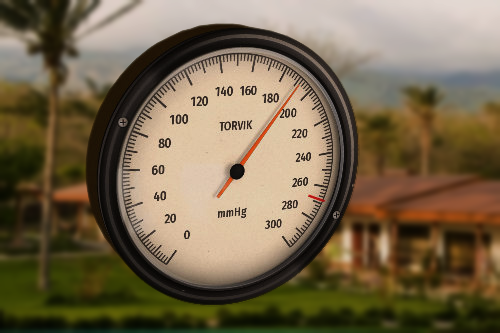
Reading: 190 mmHg
